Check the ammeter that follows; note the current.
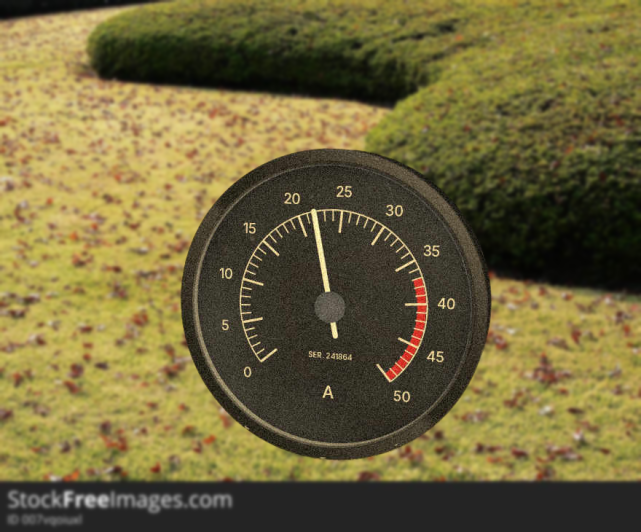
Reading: 22 A
